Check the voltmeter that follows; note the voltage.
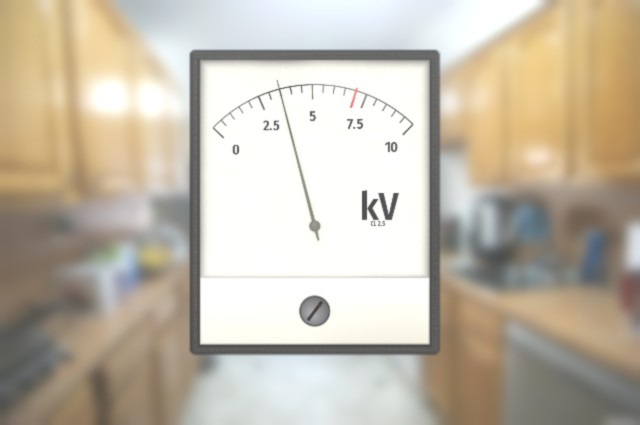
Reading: 3.5 kV
